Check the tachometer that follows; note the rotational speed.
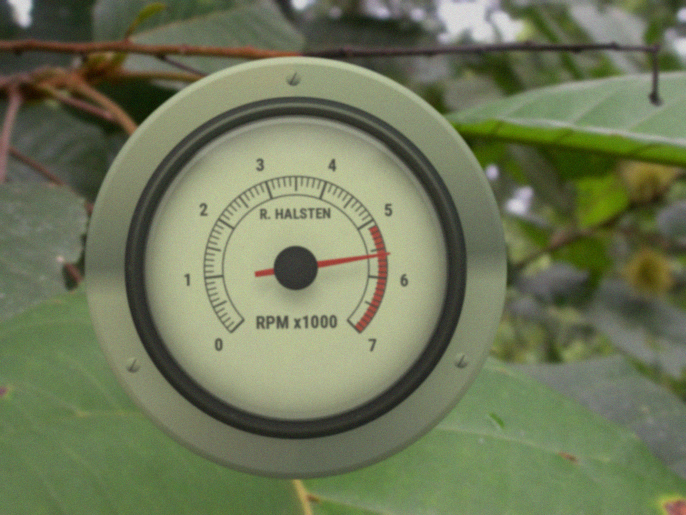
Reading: 5600 rpm
